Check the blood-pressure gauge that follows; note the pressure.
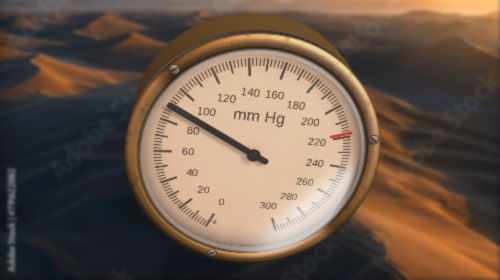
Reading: 90 mmHg
